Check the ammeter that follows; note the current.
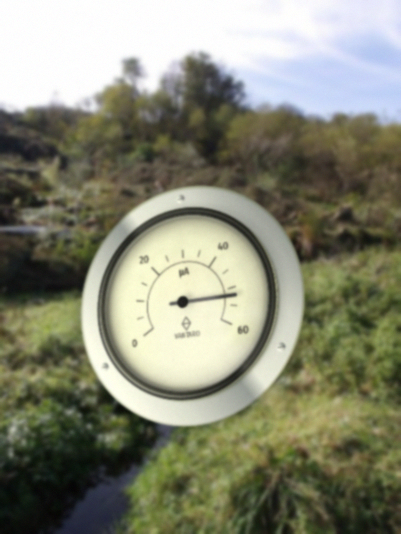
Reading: 52.5 µA
